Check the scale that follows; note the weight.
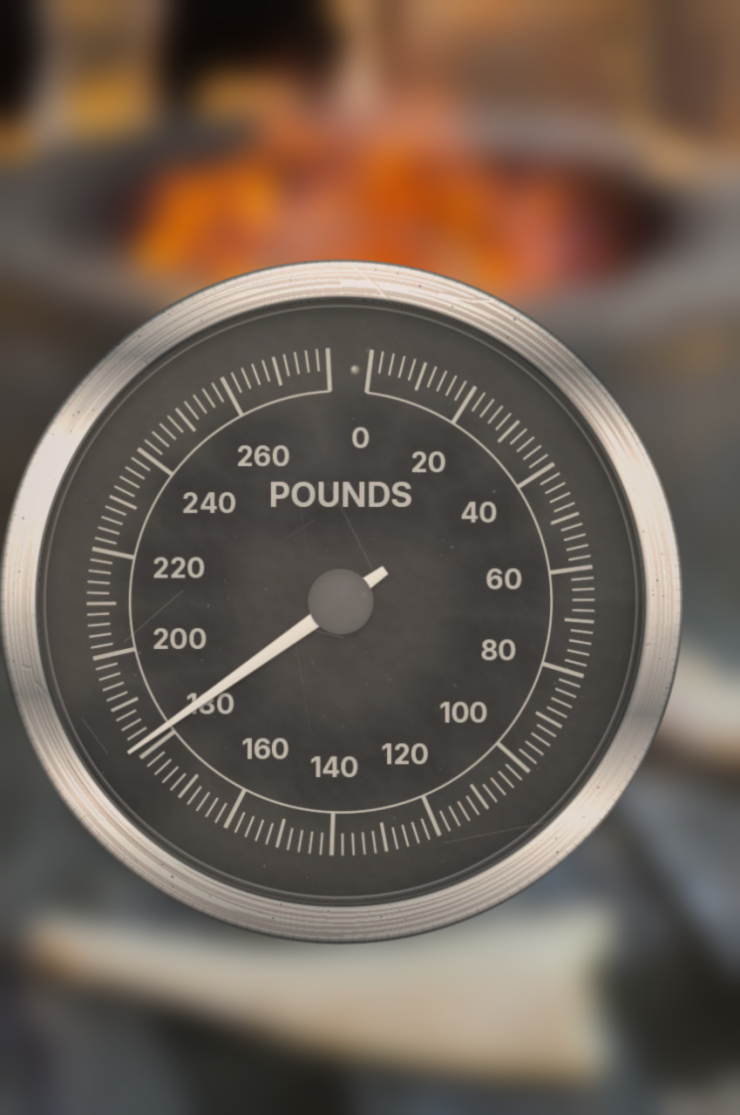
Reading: 182 lb
